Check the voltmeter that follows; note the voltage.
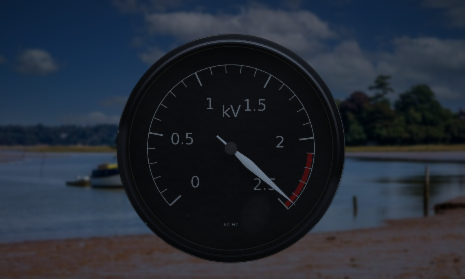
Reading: 2.45 kV
